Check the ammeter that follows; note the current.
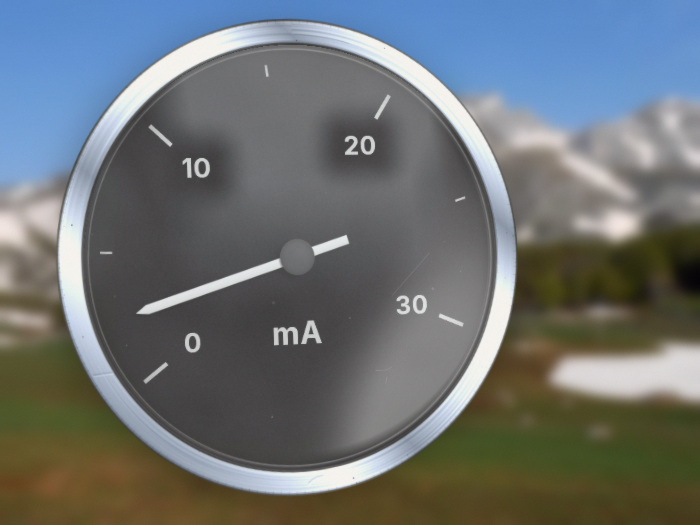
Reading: 2.5 mA
